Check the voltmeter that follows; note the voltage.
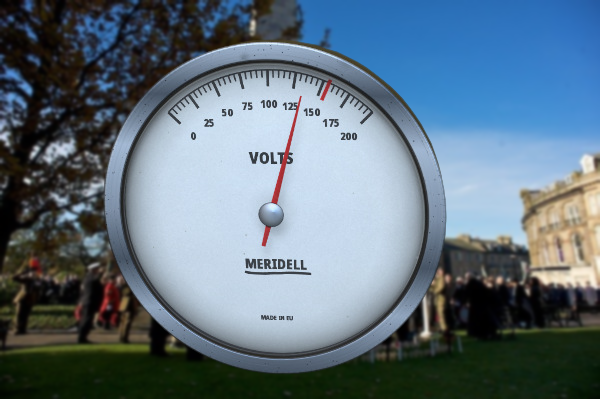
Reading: 135 V
